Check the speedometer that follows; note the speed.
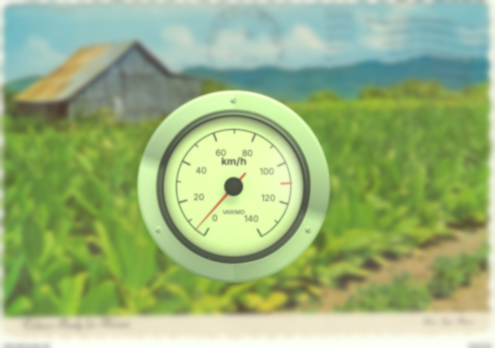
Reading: 5 km/h
